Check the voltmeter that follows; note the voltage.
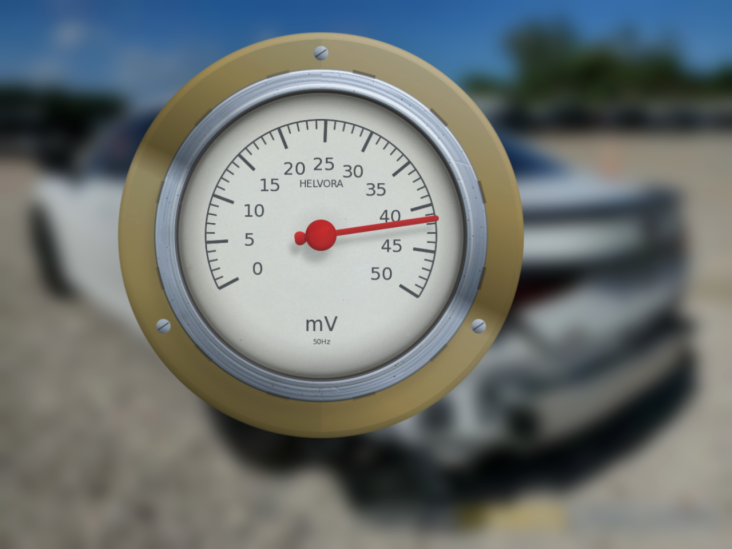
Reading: 41.5 mV
